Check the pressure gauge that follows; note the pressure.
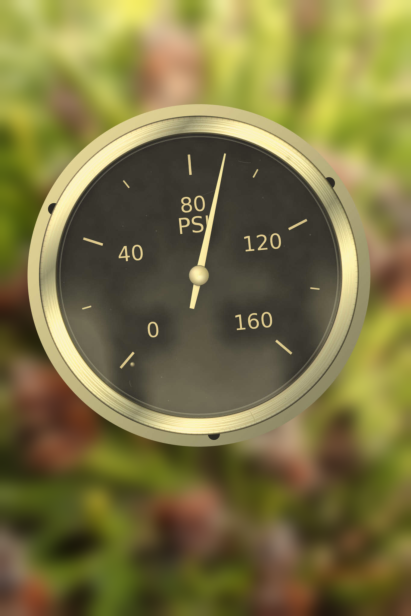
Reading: 90 psi
